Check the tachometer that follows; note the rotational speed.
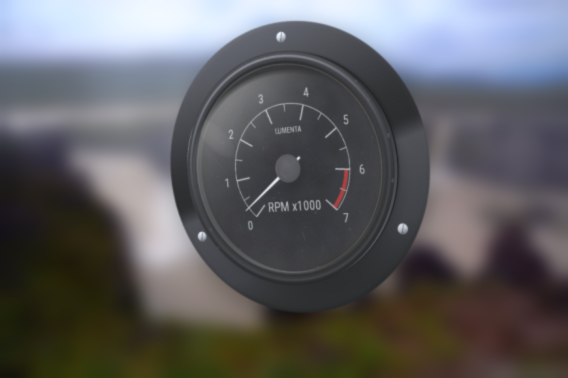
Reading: 250 rpm
